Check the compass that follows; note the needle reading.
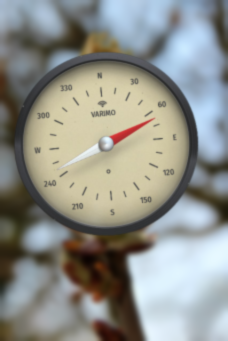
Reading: 67.5 °
